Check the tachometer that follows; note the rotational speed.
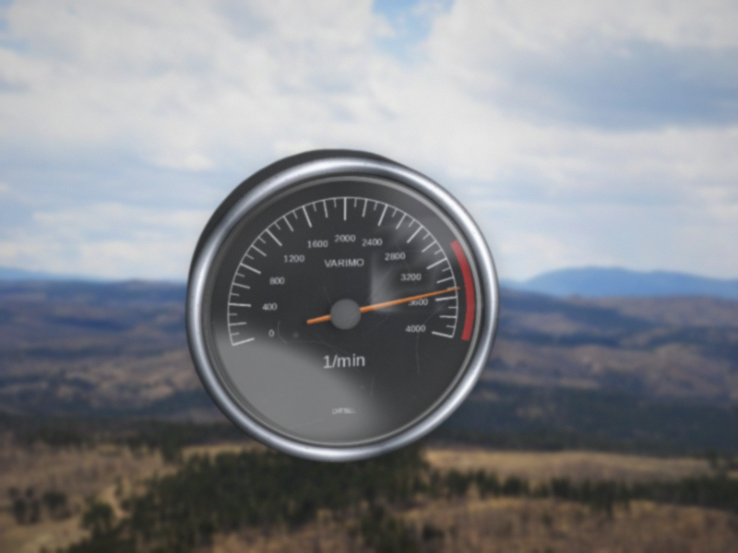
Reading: 3500 rpm
